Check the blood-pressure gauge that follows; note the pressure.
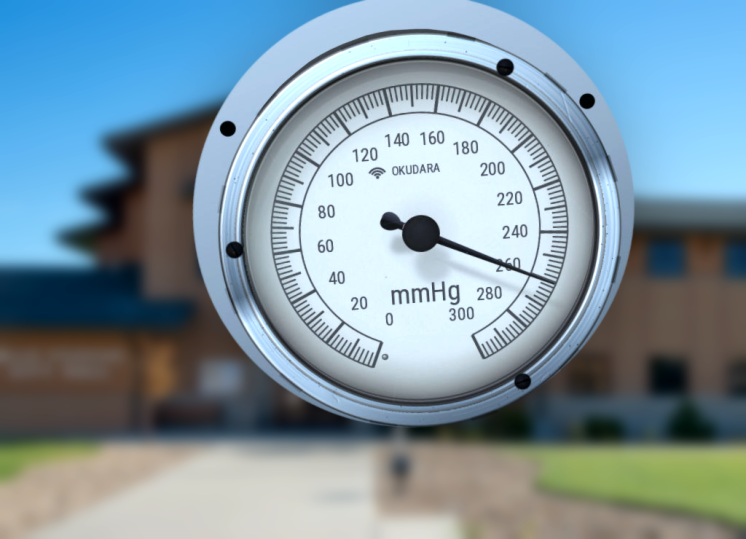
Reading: 260 mmHg
